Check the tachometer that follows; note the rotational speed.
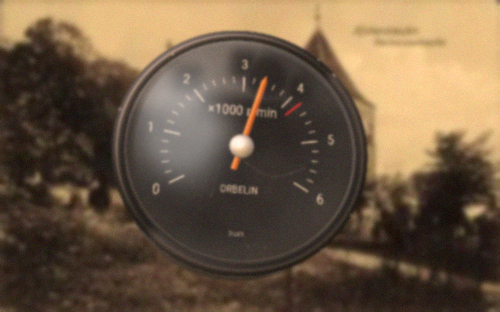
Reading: 3400 rpm
